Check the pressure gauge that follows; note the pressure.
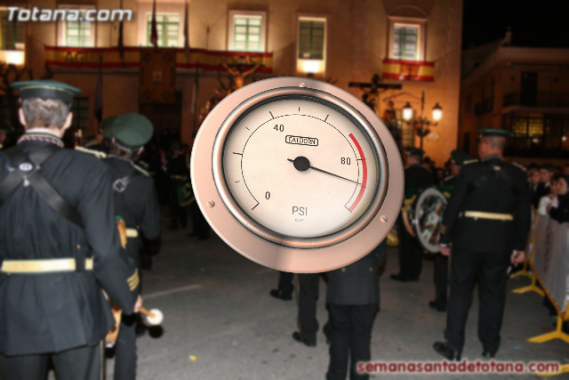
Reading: 90 psi
